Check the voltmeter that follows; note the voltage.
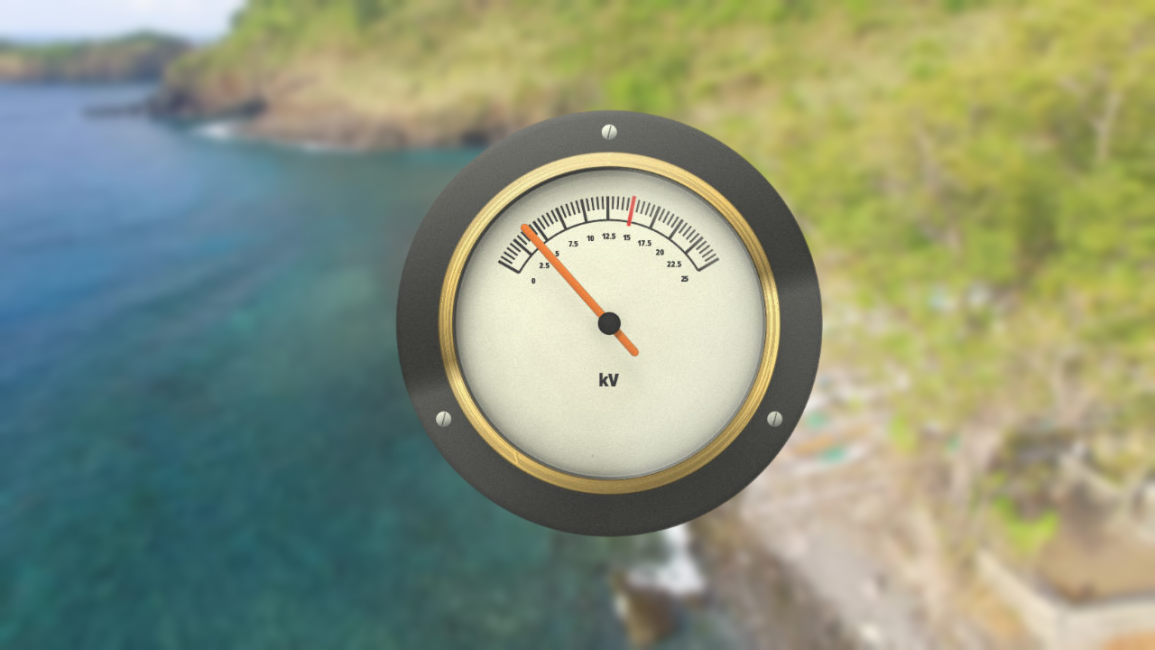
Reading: 4 kV
